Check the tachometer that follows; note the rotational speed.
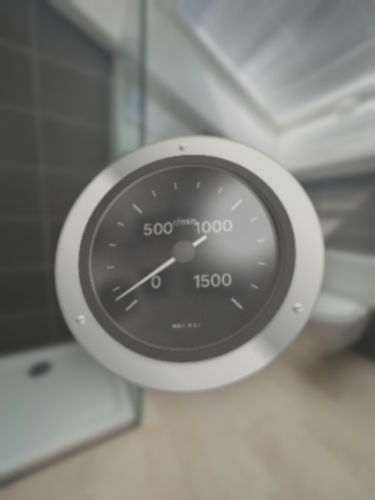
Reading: 50 rpm
